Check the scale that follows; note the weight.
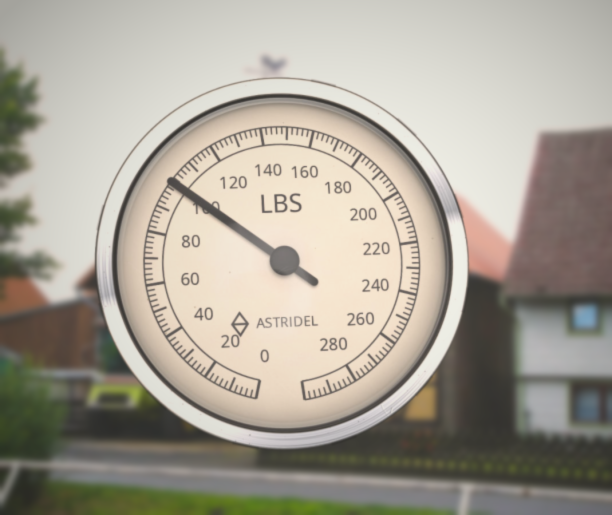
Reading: 100 lb
